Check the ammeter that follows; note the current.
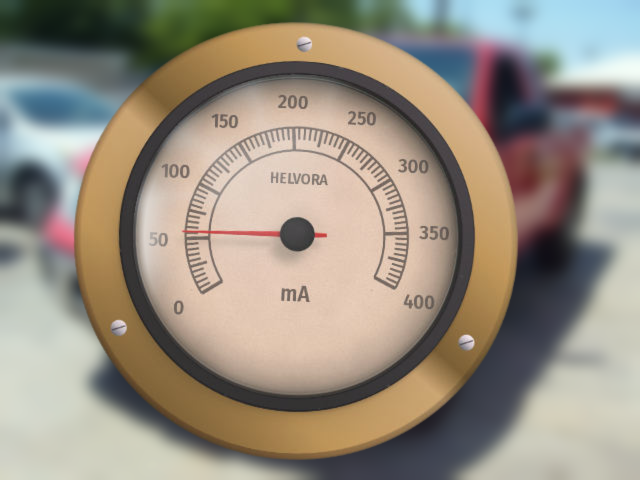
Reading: 55 mA
